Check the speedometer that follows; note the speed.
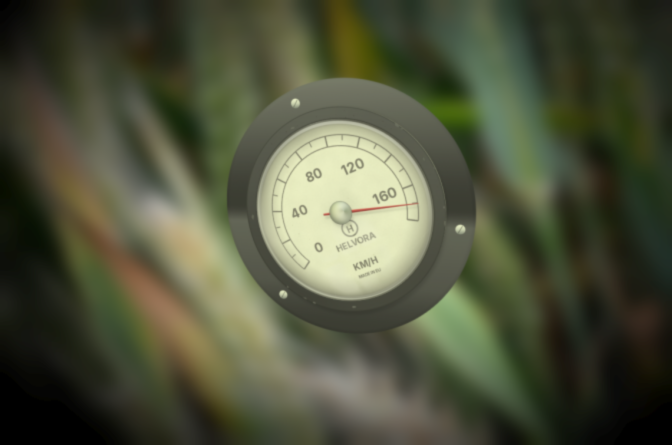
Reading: 170 km/h
